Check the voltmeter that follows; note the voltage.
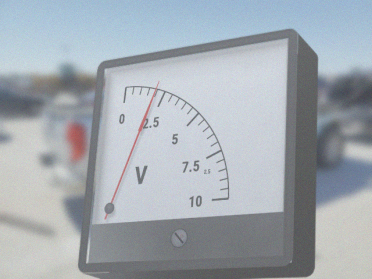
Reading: 2 V
